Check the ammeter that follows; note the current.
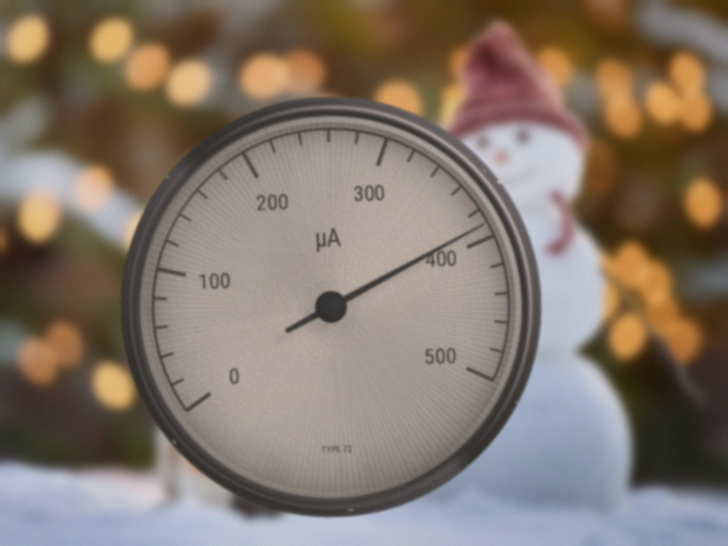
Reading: 390 µA
